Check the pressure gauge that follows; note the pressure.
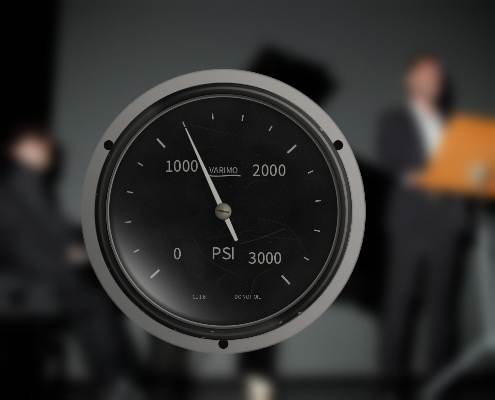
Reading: 1200 psi
